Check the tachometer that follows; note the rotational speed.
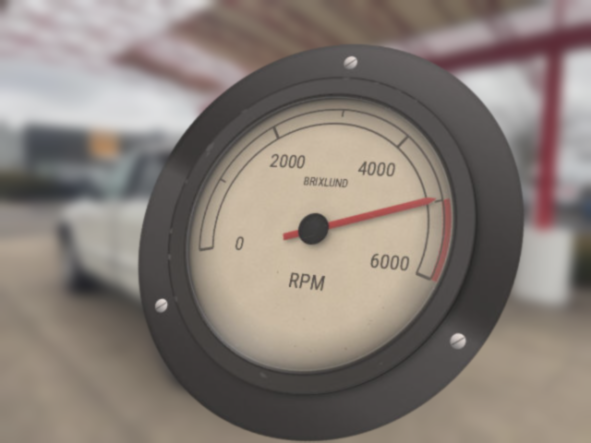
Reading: 5000 rpm
